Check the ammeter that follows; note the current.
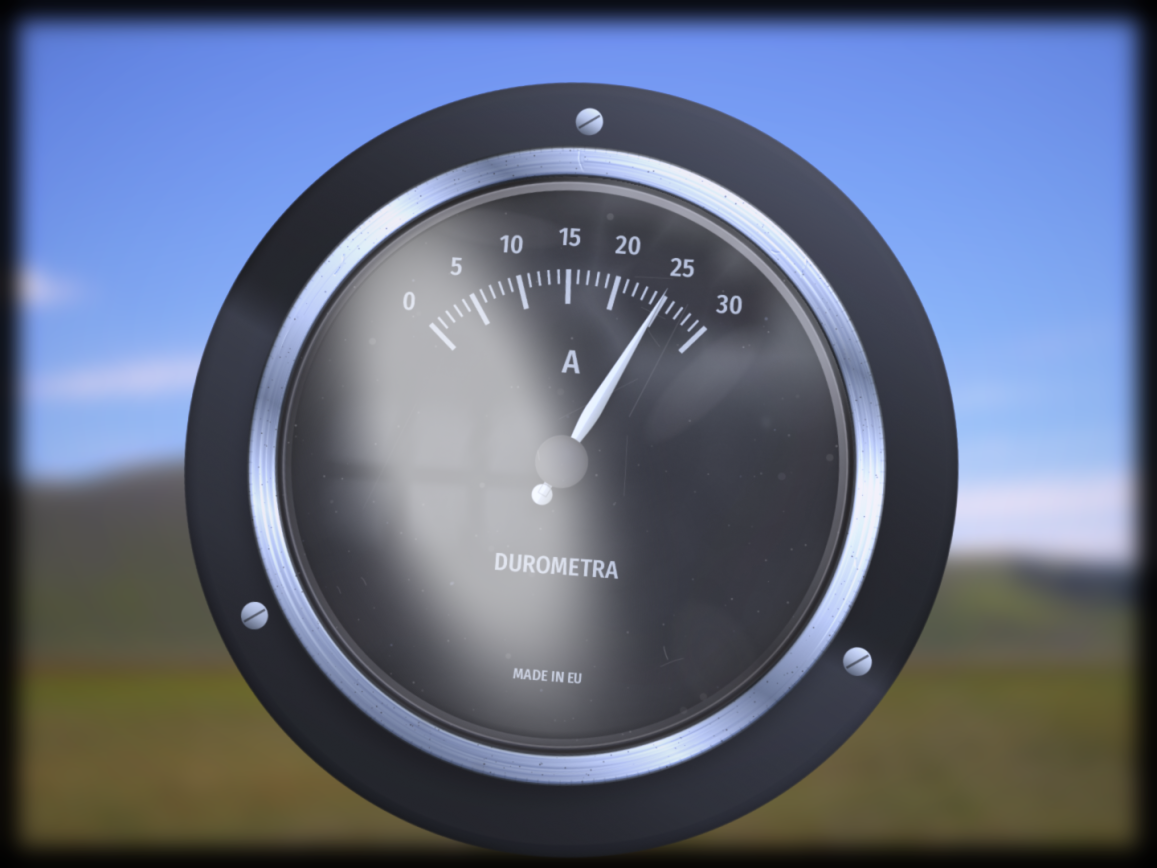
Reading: 25 A
